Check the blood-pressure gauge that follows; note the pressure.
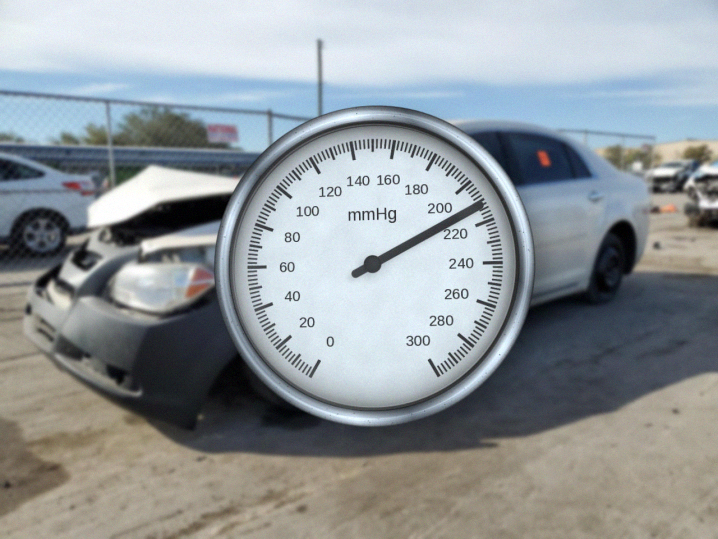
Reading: 212 mmHg
